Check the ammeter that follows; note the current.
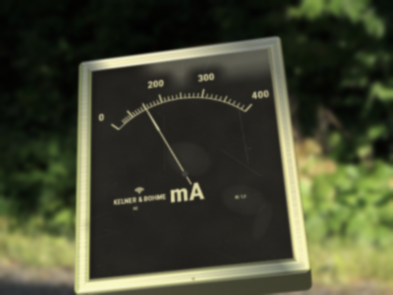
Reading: 150 mA
